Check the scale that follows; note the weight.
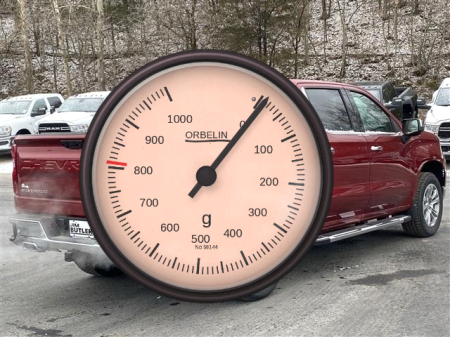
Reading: 10 g
